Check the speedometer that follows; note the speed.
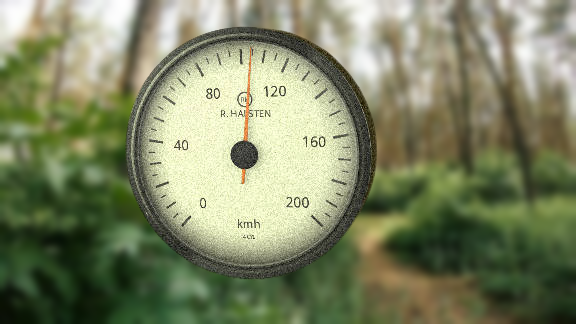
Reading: 105 km/h
